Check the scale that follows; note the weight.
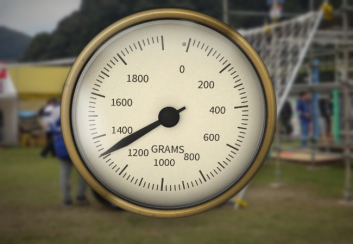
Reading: 1320 g
